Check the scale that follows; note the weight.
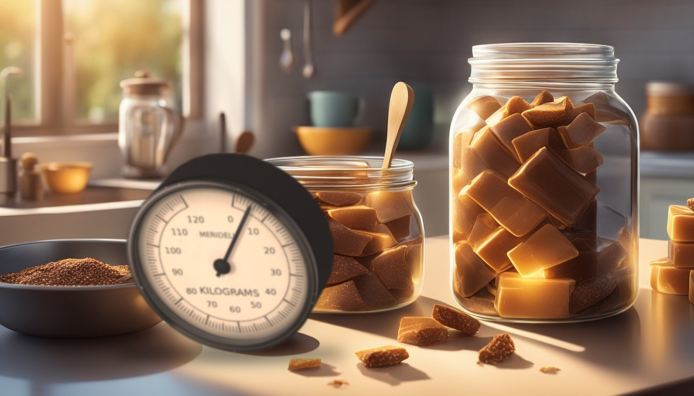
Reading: 5 kg
